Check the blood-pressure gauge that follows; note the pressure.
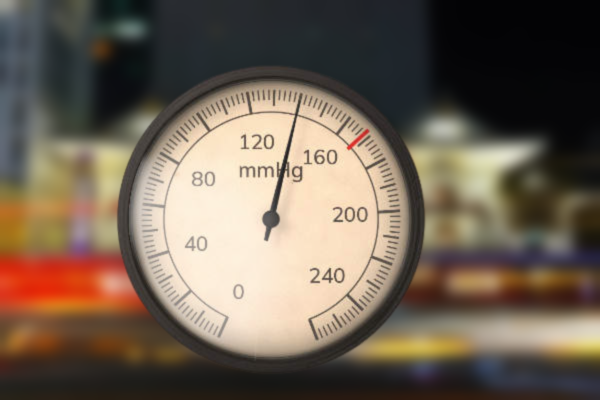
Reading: 140 mmHg
